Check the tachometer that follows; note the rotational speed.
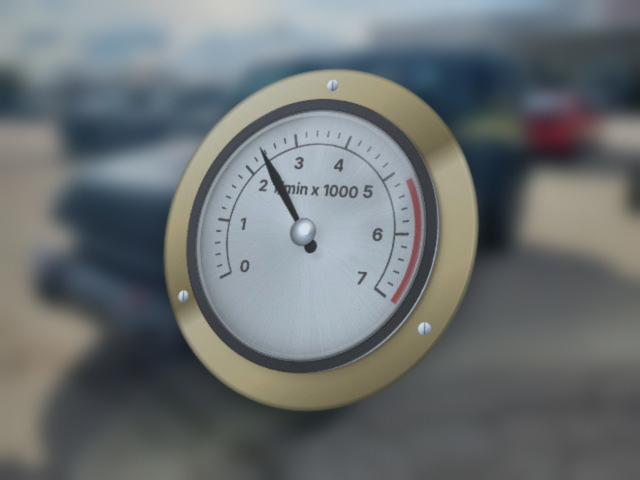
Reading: 2400 rpm
